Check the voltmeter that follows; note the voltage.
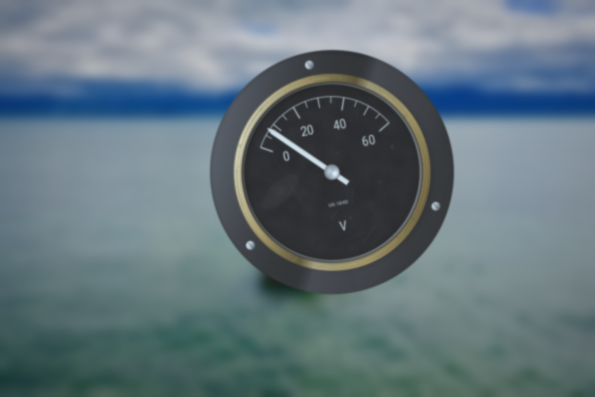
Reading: 7.5 V
